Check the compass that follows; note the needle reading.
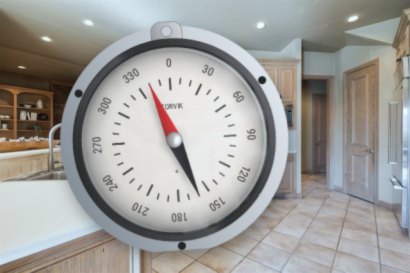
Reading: 340 °
